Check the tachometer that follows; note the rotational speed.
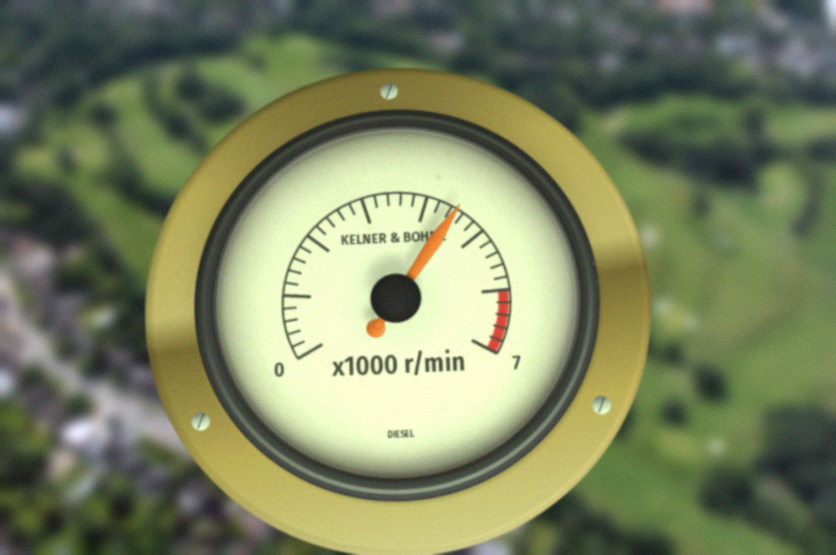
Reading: 4500 rpm
